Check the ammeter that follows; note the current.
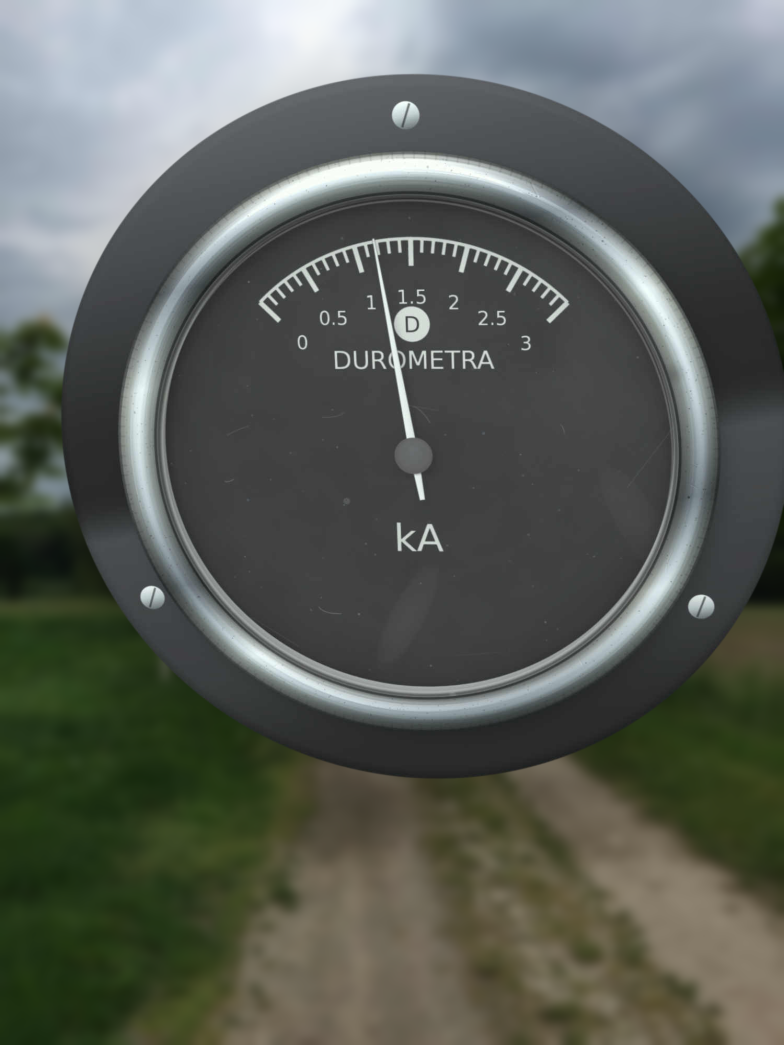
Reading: 1.2 kA
